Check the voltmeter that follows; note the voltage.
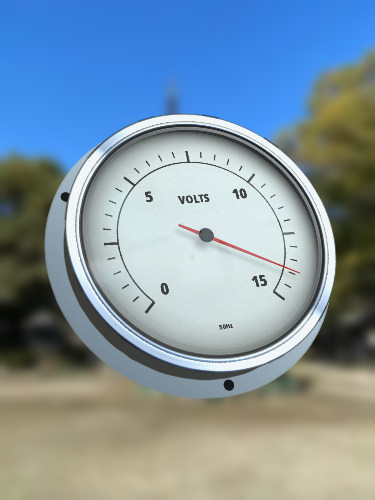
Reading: 14 V
